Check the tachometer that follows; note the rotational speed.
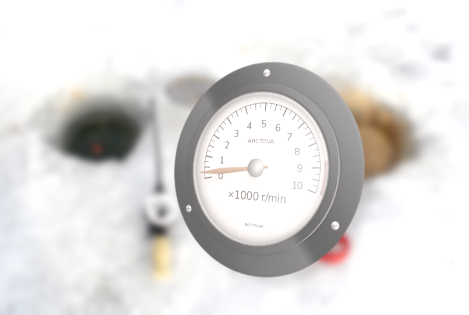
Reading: 250 rpm
